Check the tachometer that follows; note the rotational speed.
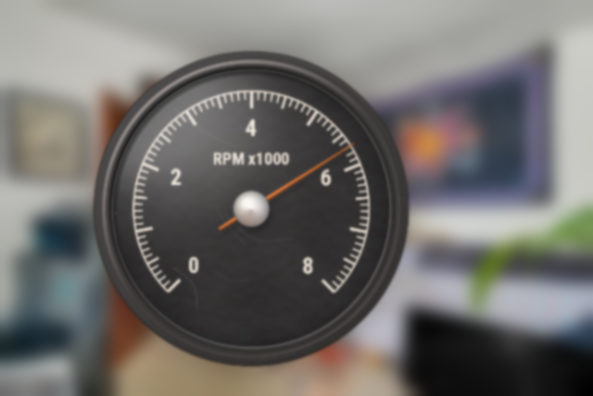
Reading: 5700 rpm
